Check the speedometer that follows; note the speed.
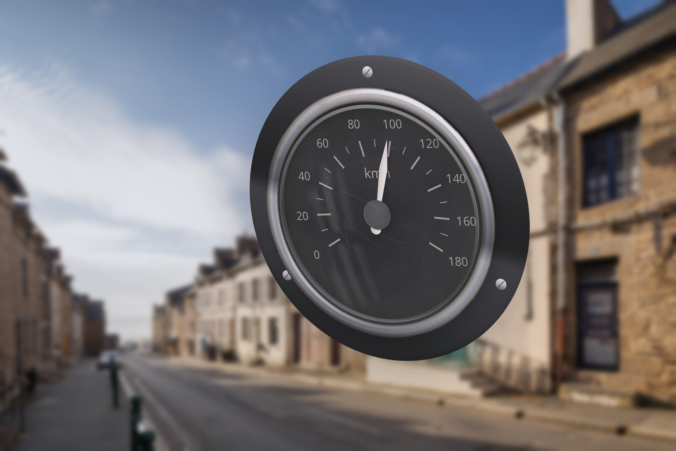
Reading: 100 km/h
